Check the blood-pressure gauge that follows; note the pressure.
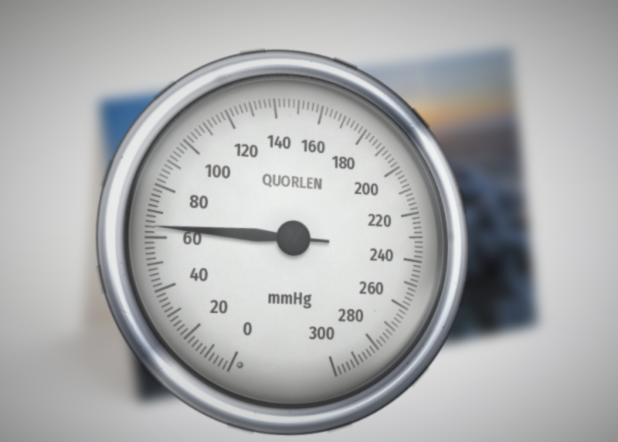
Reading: 64 mmHg
